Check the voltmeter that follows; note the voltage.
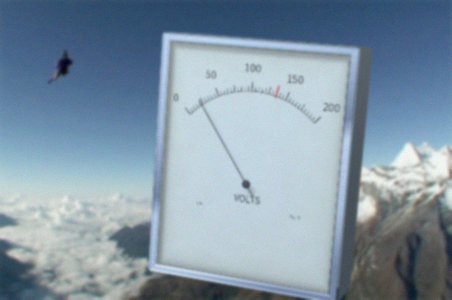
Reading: 25 V
